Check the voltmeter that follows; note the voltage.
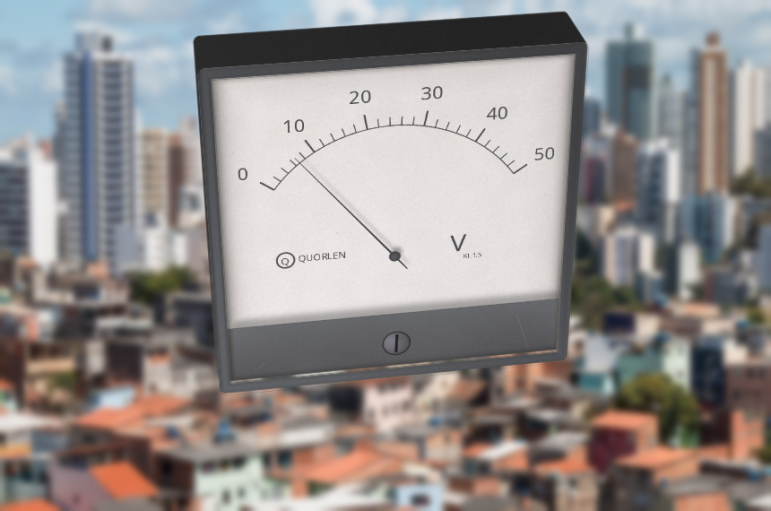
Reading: 7 V
